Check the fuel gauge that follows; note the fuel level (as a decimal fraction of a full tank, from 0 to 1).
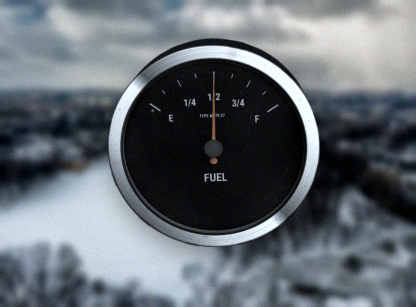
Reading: 0.5
